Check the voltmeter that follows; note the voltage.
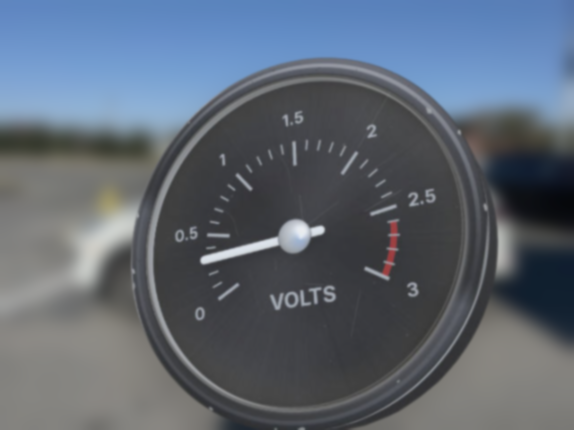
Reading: 0.3 V
